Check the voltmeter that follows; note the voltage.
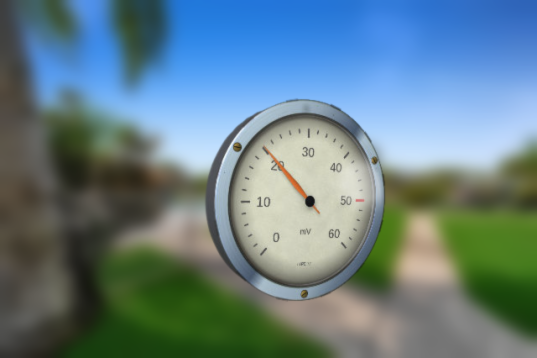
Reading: 20 mV
